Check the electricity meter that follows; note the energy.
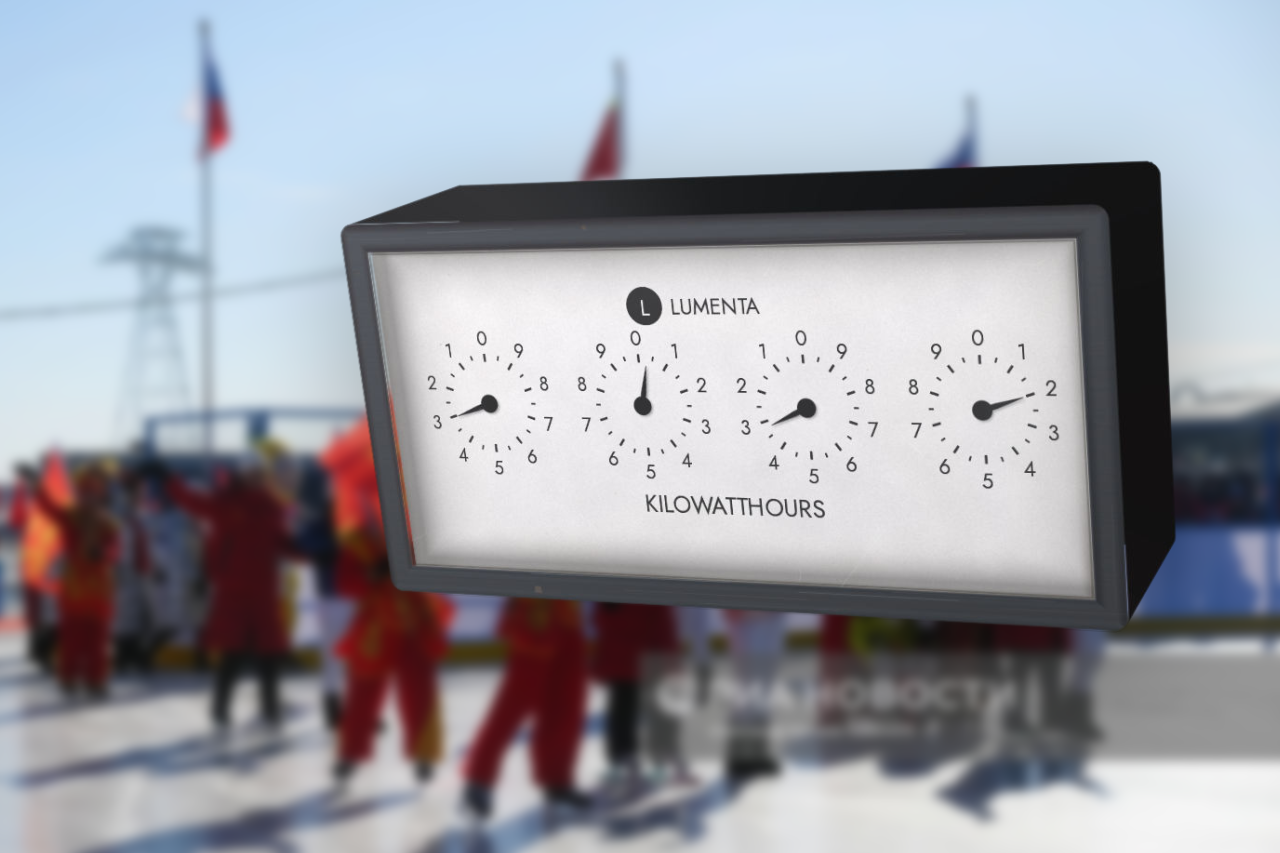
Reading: 3032 kWh
